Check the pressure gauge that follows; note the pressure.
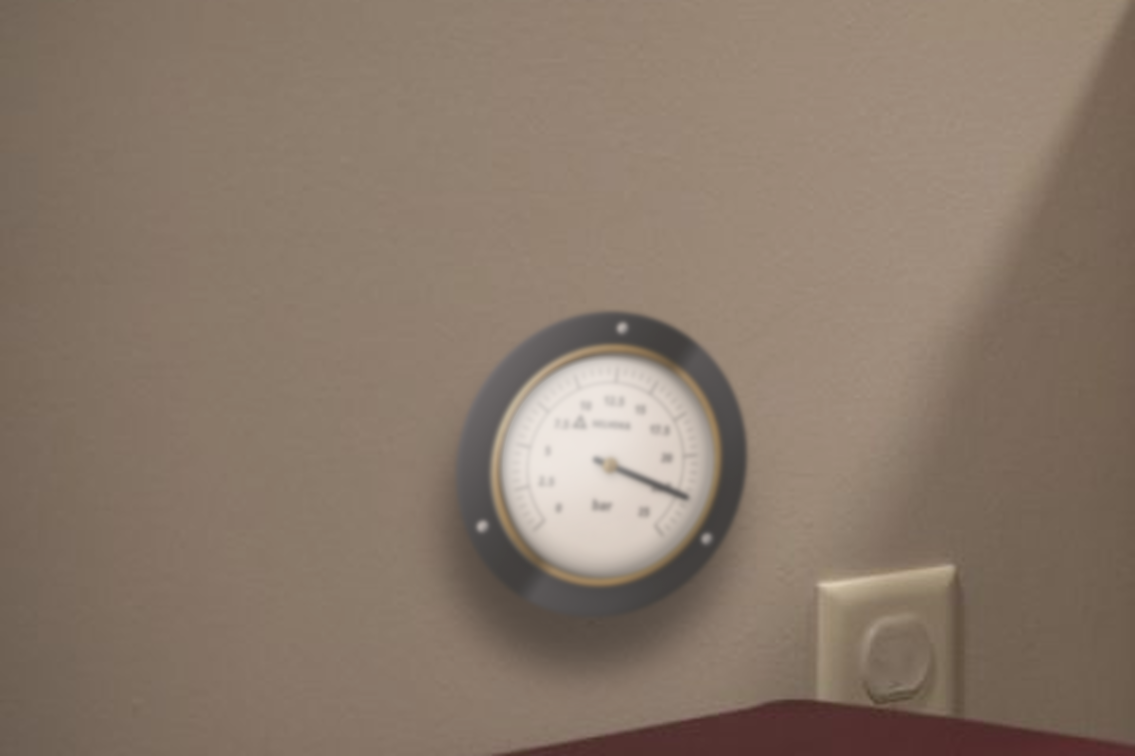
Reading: 22.5 bar
